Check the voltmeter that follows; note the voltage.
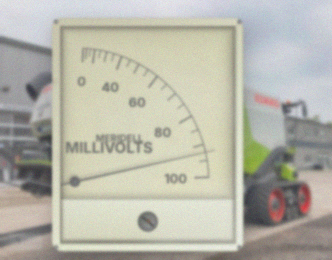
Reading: 92.5 mV
